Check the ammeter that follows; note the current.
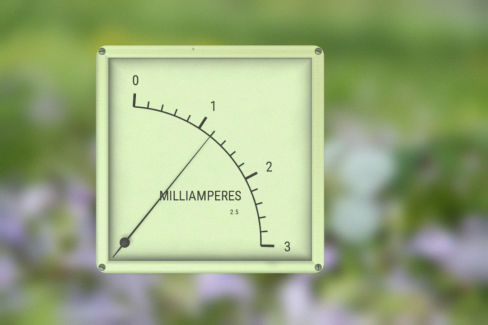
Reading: 1.2 mA
